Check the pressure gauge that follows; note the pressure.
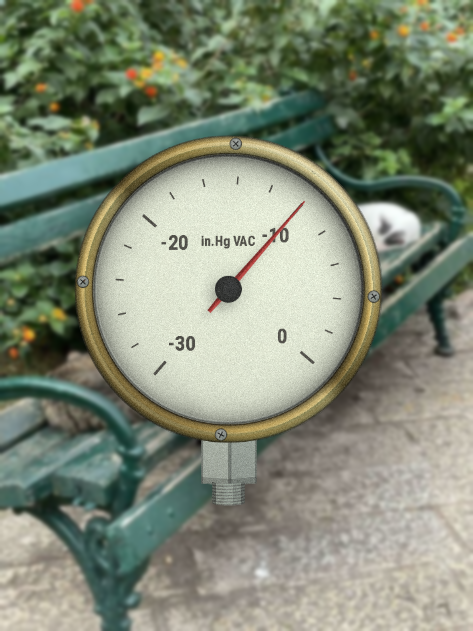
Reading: -10 inHg
